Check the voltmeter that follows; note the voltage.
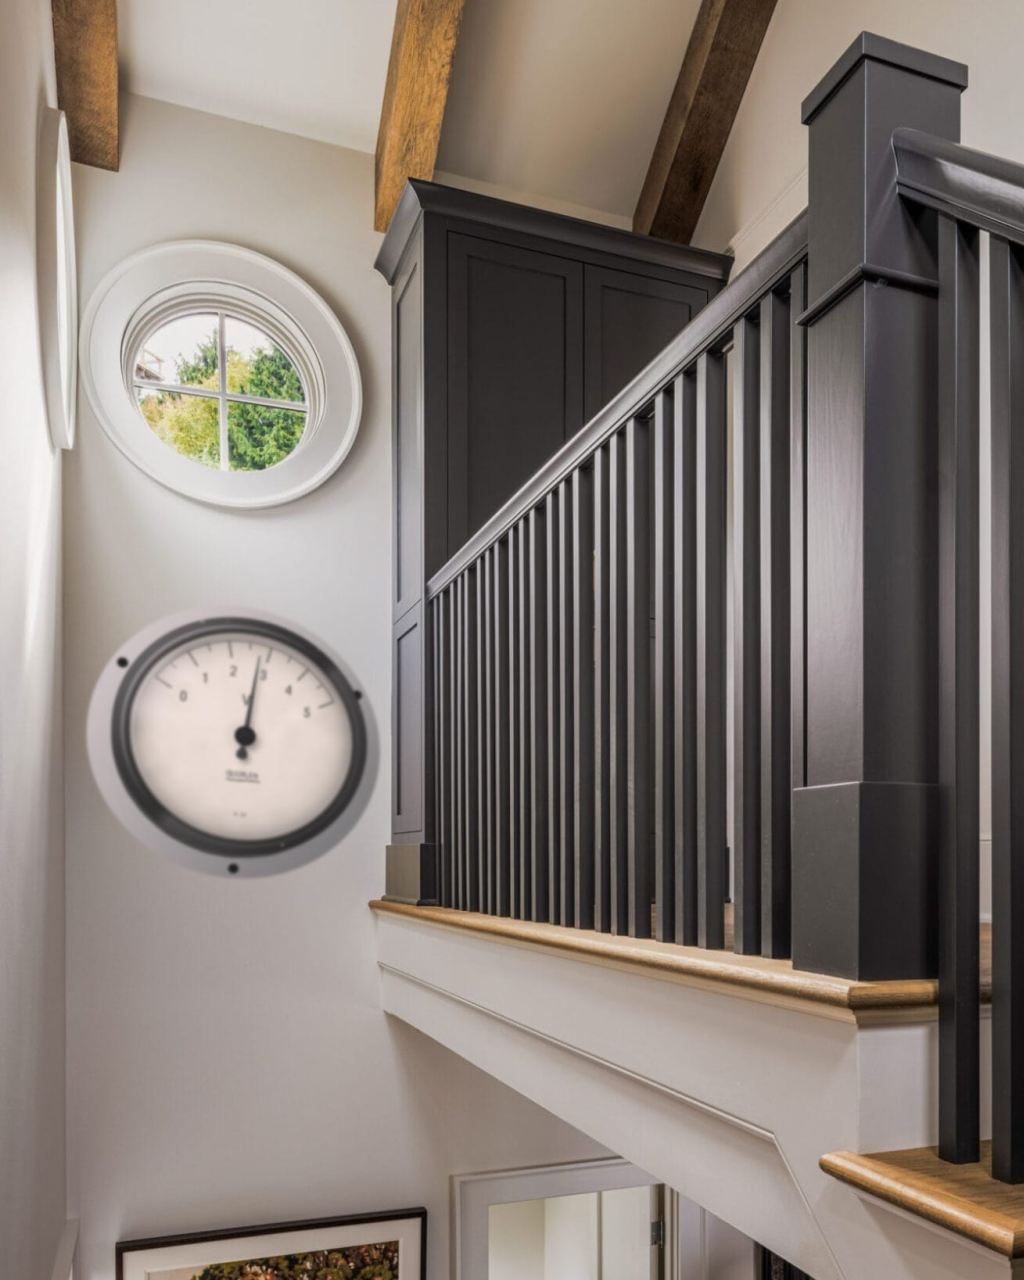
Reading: 2.75 V
